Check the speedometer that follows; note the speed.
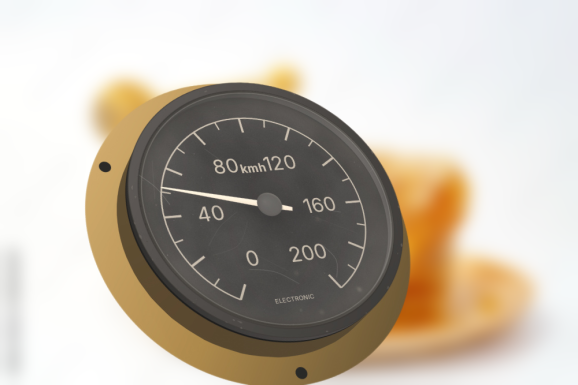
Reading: 50 km/h
